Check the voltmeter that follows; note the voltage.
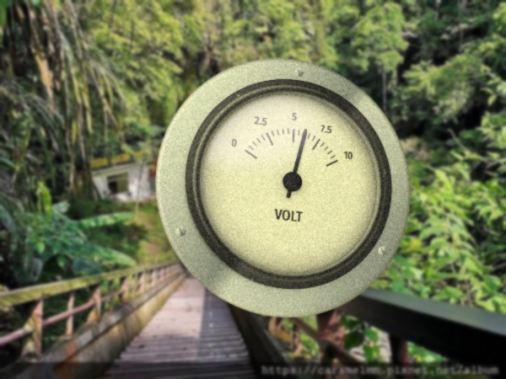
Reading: 6 V
